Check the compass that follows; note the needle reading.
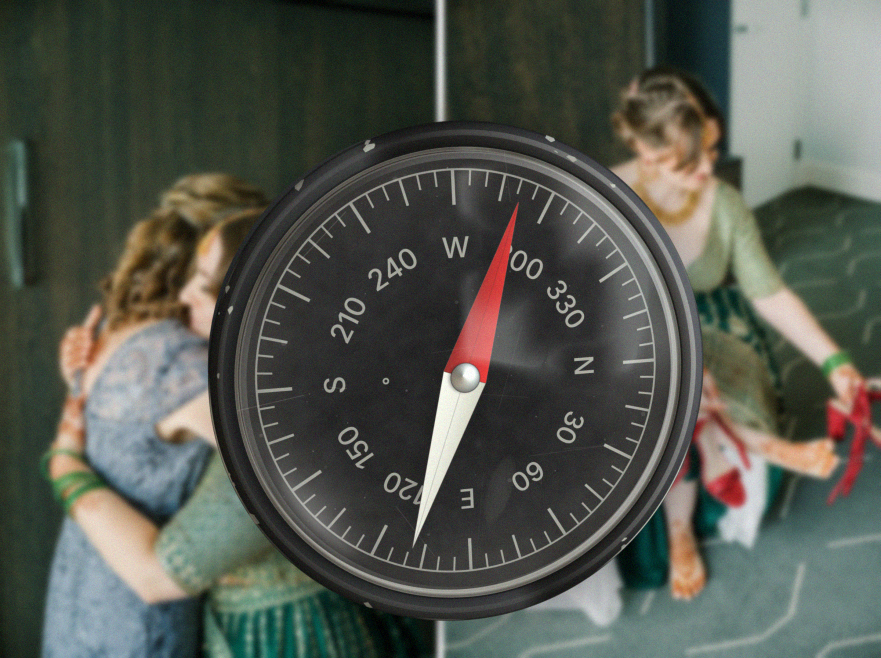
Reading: 290 °
